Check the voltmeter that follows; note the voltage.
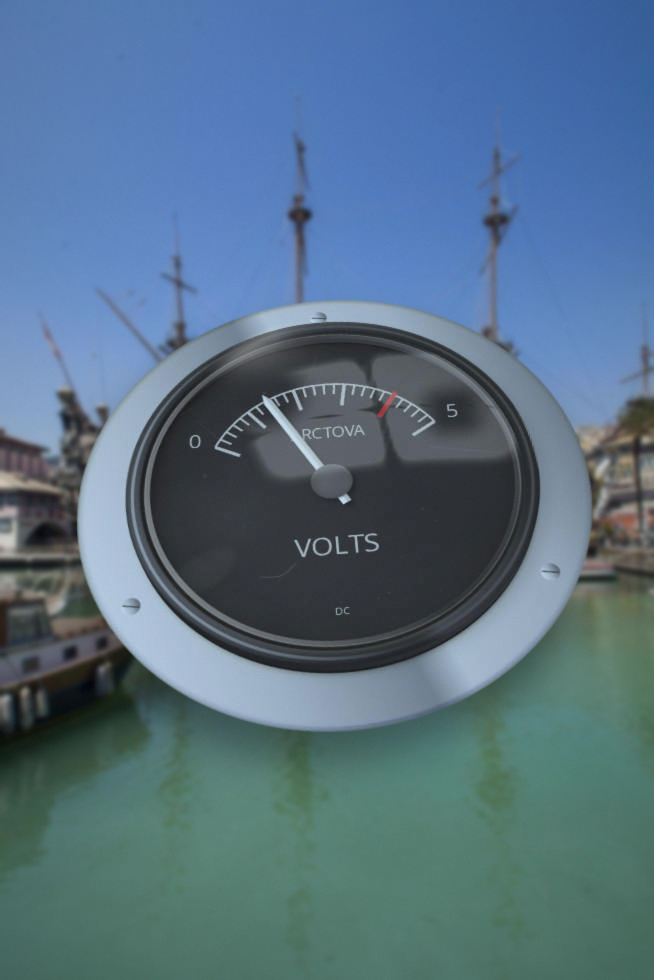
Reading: 1.4 V
